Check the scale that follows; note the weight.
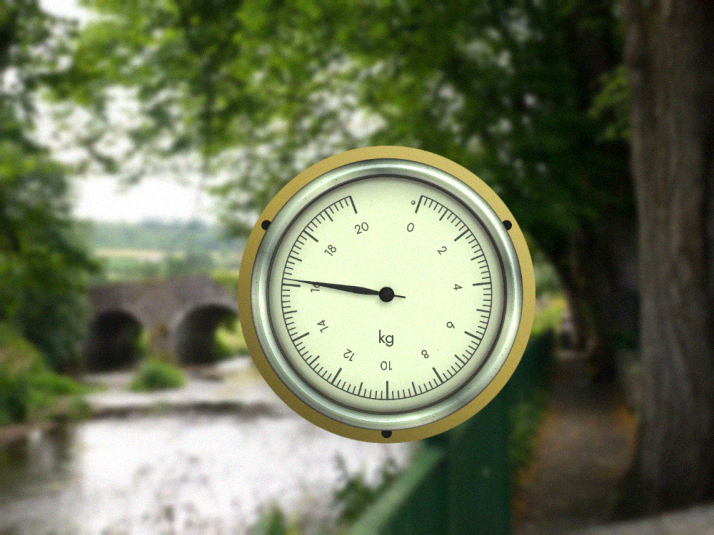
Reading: 16.2 kg
